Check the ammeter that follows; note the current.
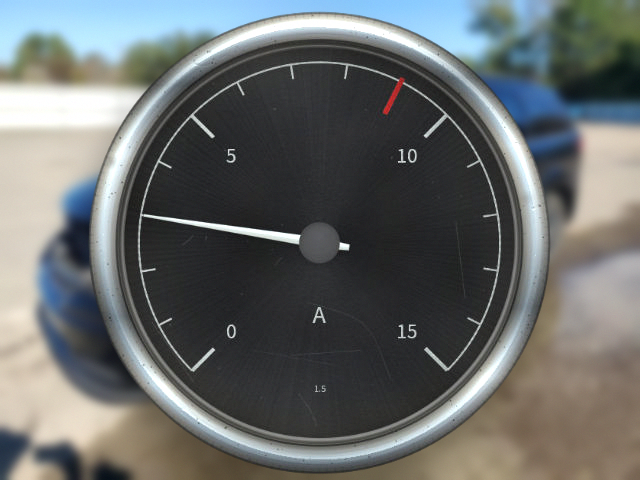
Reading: 3 A
